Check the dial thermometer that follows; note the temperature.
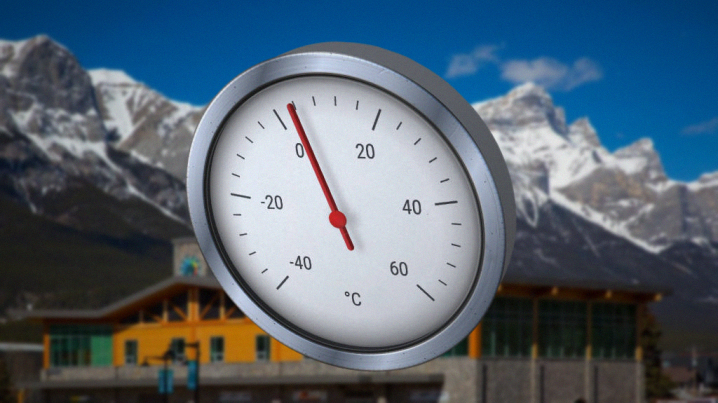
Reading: 4 °C
